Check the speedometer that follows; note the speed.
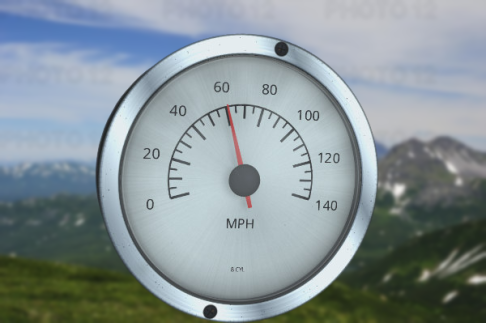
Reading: 60 mph
